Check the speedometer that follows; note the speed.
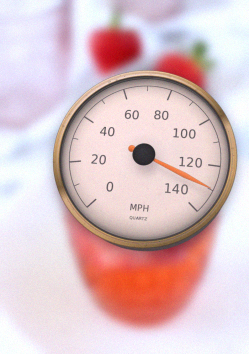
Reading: 130 mph
